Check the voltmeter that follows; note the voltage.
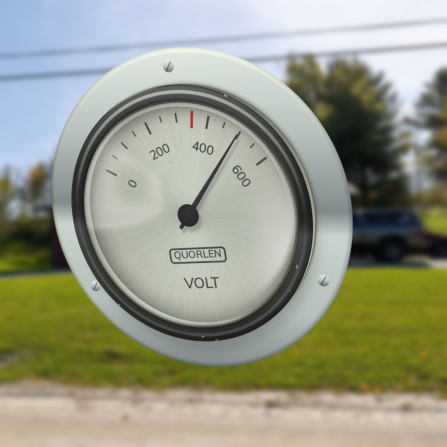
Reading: 500 V
